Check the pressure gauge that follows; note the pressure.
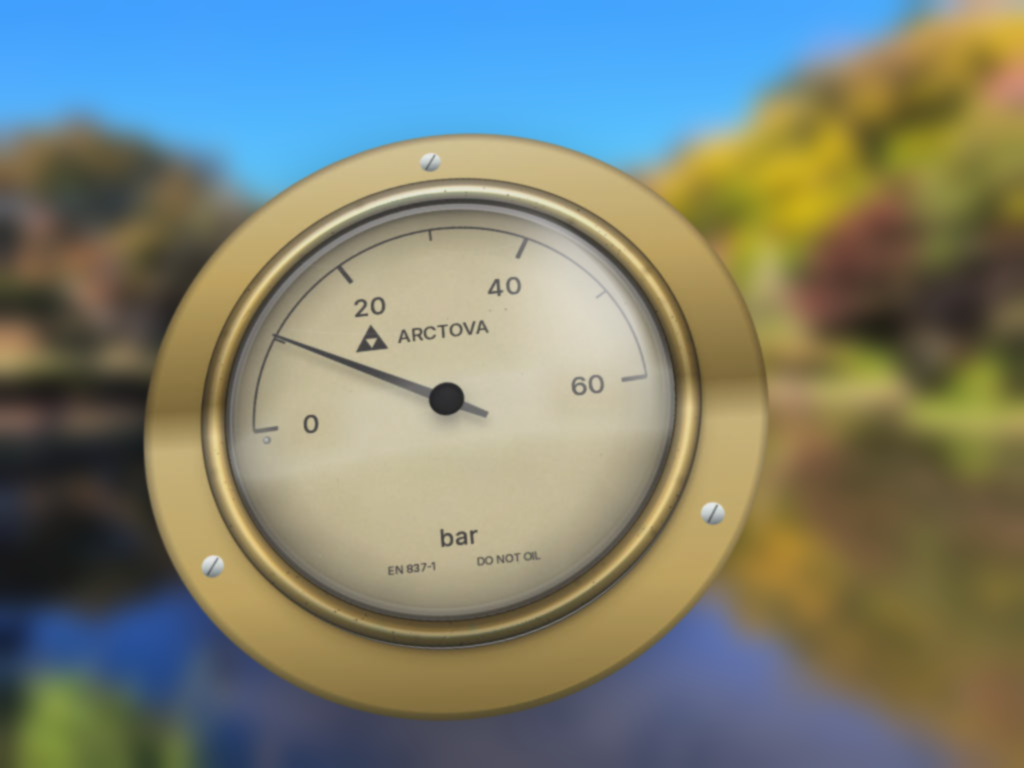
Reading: 10 bar
